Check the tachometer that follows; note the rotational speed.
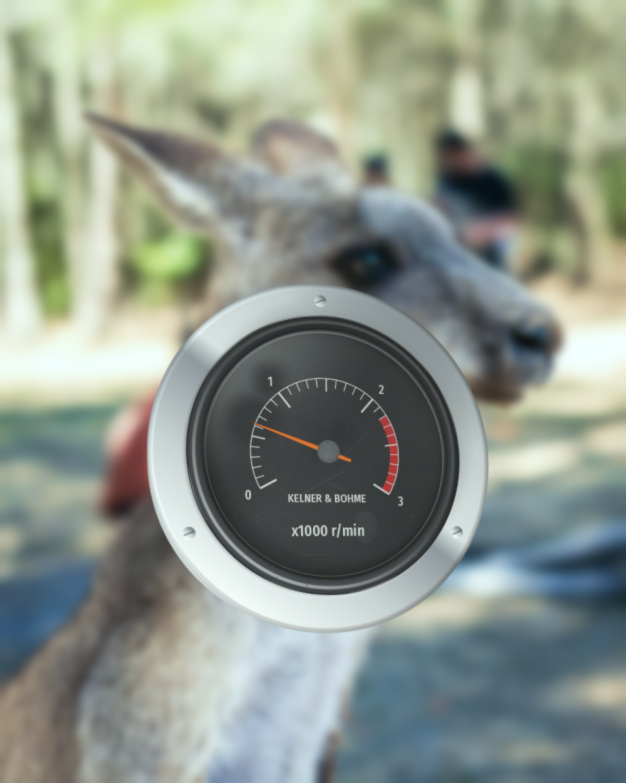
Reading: 600 rpm
